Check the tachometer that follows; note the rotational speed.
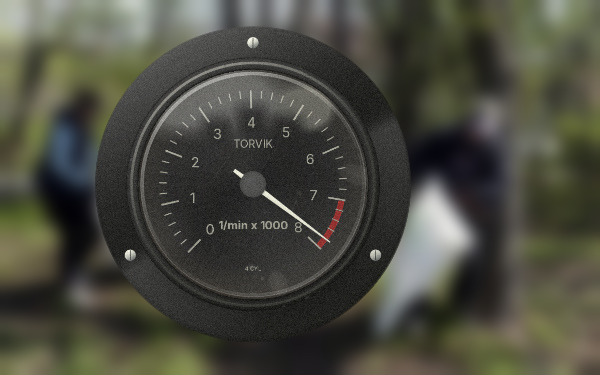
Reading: 7800 rpm
